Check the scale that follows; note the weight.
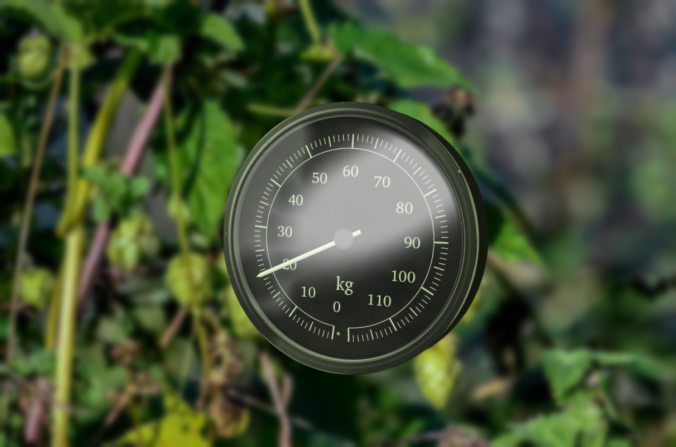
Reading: 20 kg
